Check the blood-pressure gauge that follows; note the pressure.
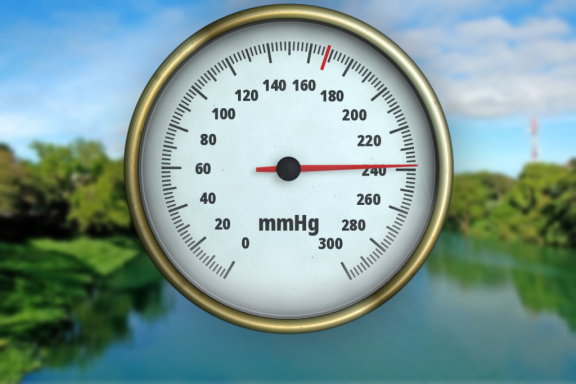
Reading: 238 mmHg
